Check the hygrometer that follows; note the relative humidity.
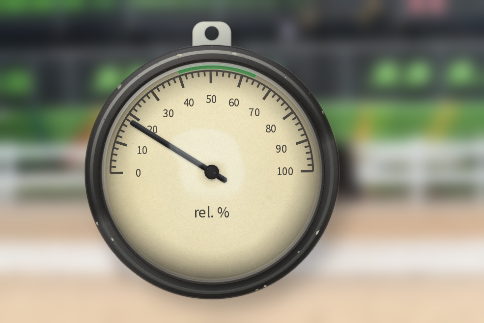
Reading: 18 %
